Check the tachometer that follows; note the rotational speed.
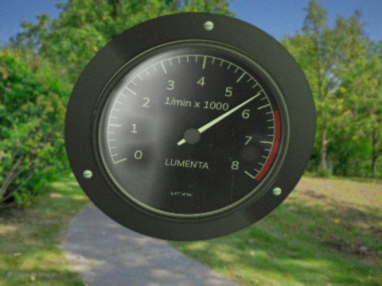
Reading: 5600 rpm
